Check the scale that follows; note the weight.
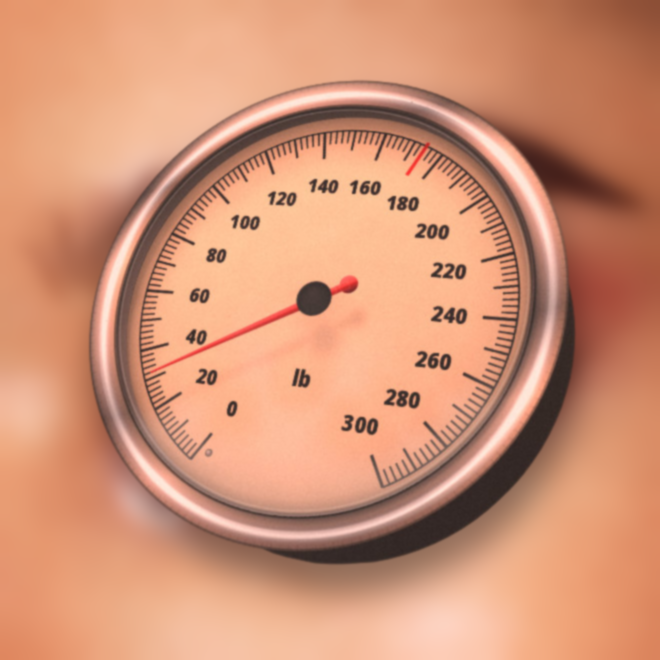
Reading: 30 lb
